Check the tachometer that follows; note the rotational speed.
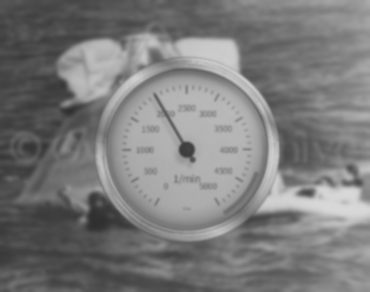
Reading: 2000 rpm
